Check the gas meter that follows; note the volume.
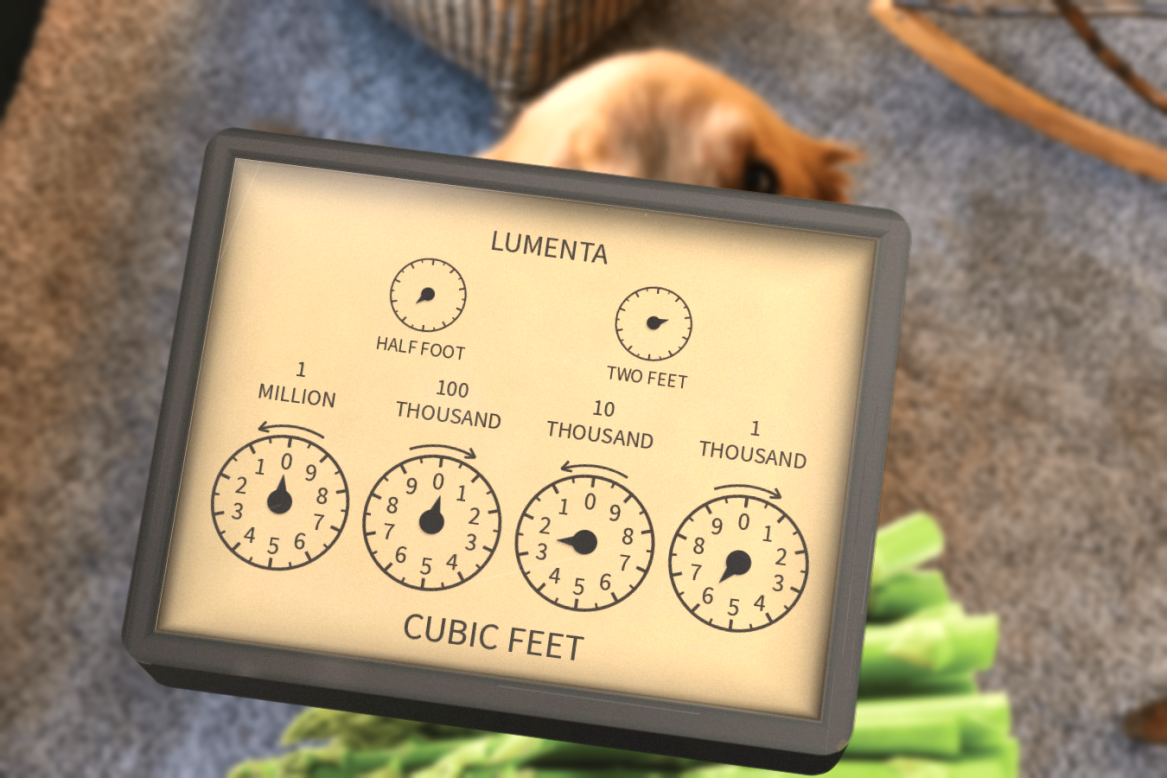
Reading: 2600 ft³
